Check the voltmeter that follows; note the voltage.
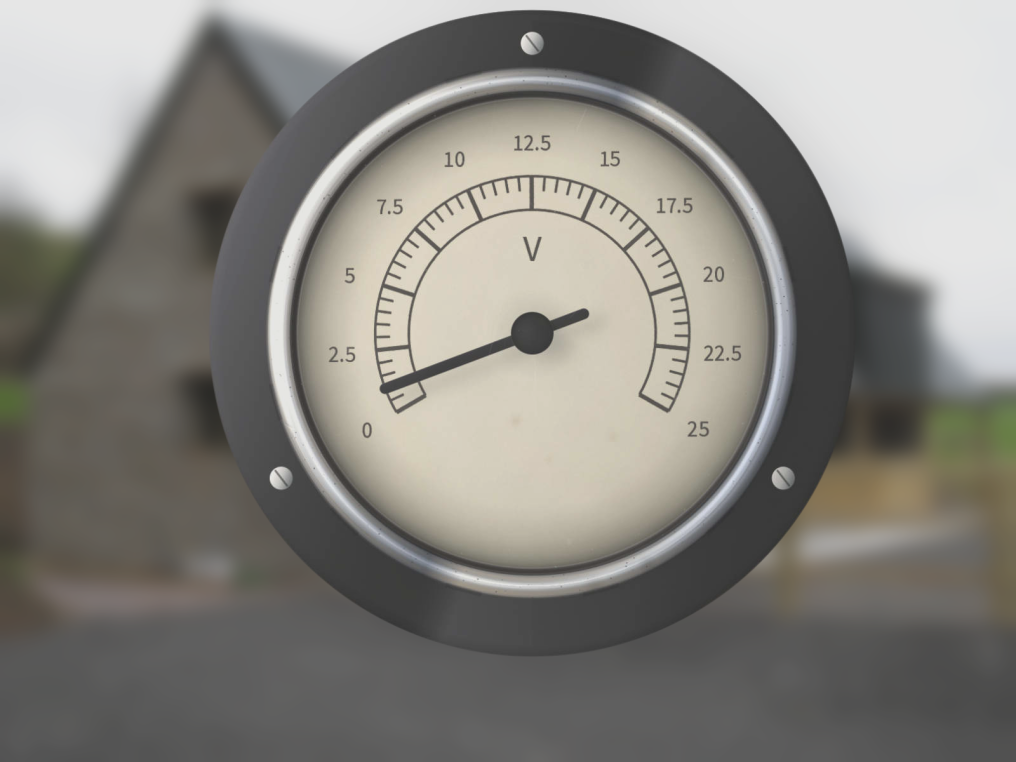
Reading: 1 V
